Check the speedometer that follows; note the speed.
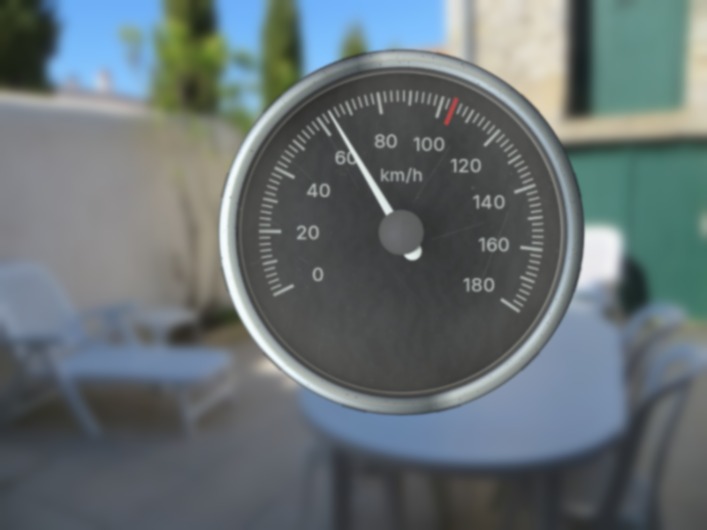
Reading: 64 km/h
